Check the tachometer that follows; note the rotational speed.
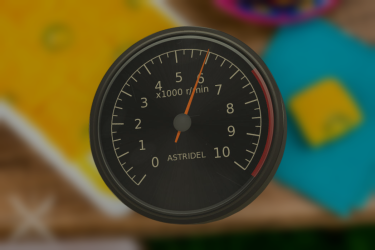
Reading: 6000 rpm
